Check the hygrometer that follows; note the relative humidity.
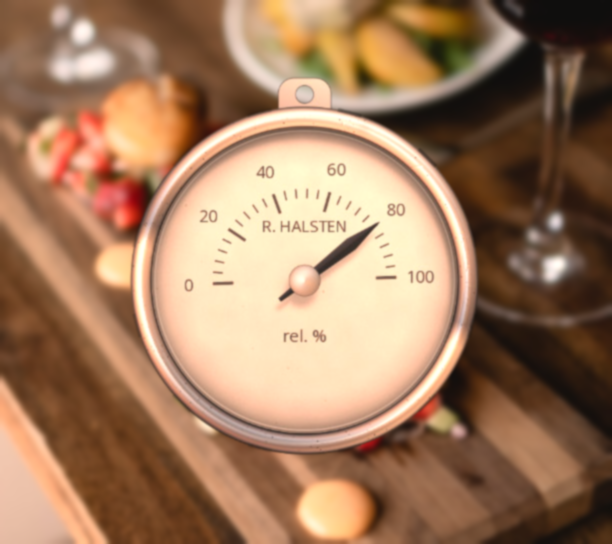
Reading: 80 %
